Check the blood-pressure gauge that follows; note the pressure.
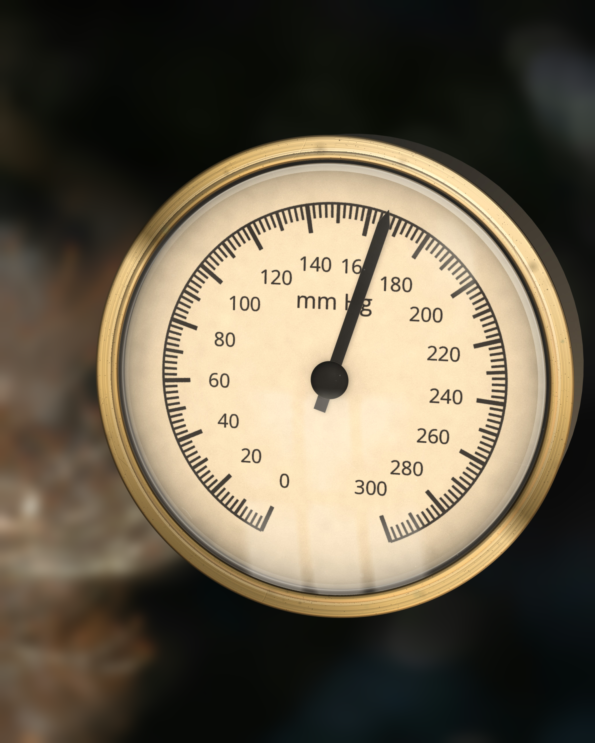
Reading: 166 mmHg
